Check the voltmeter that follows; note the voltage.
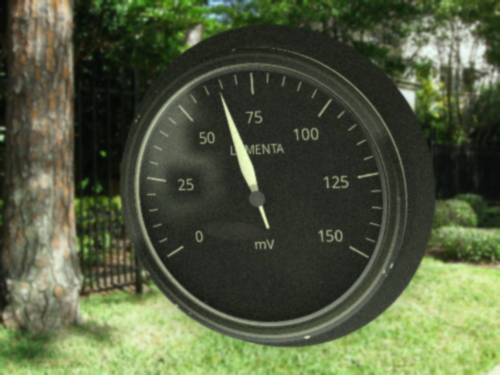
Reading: 65 mV
